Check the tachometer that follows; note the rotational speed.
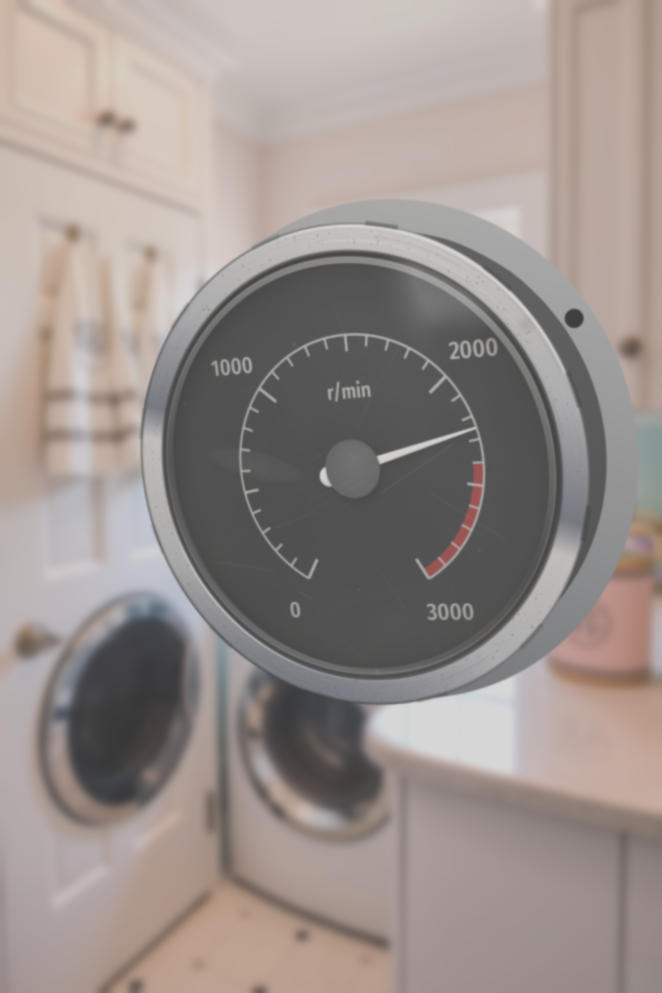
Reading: 2250 rpm
